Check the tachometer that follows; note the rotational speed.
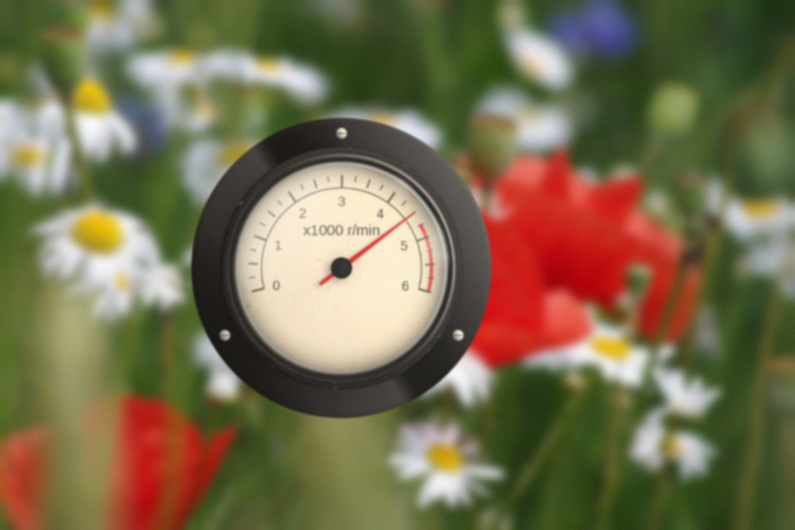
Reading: 4500 rpm
